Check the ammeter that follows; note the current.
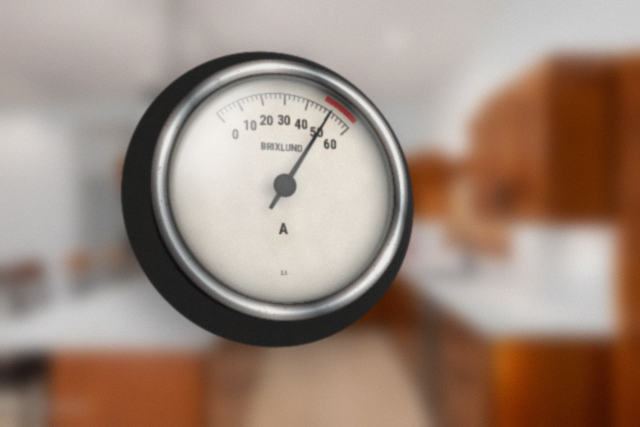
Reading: 50 A
